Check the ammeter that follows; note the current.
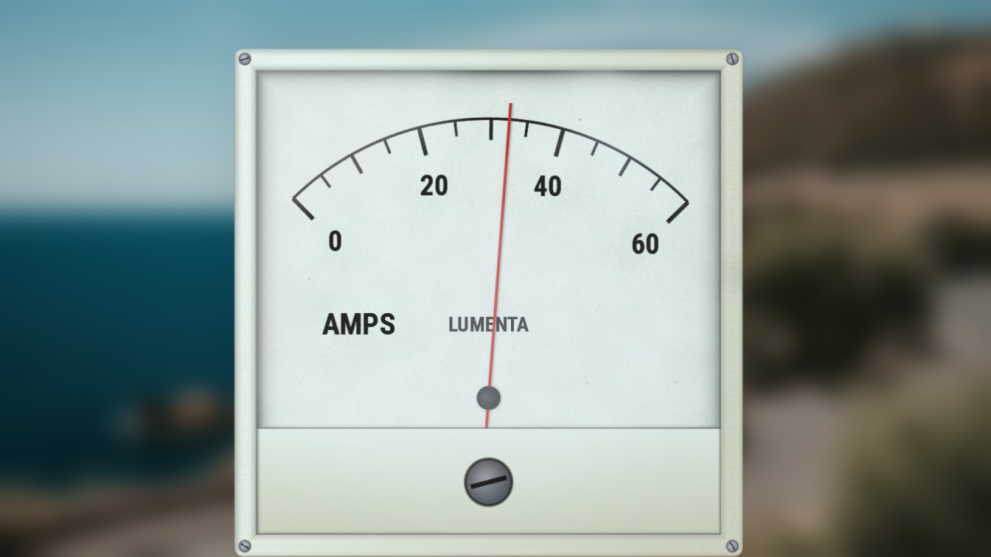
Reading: 32.5 A
